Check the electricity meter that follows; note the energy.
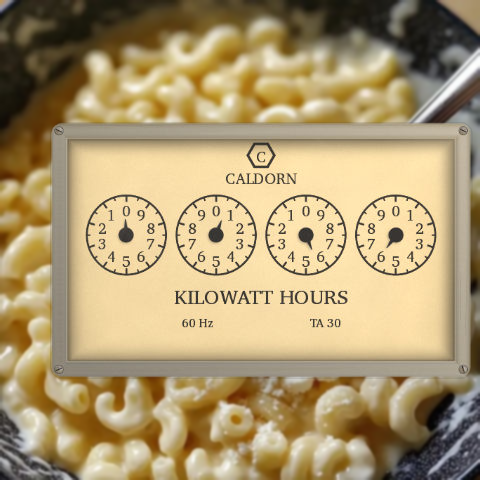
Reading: 56 kWh
